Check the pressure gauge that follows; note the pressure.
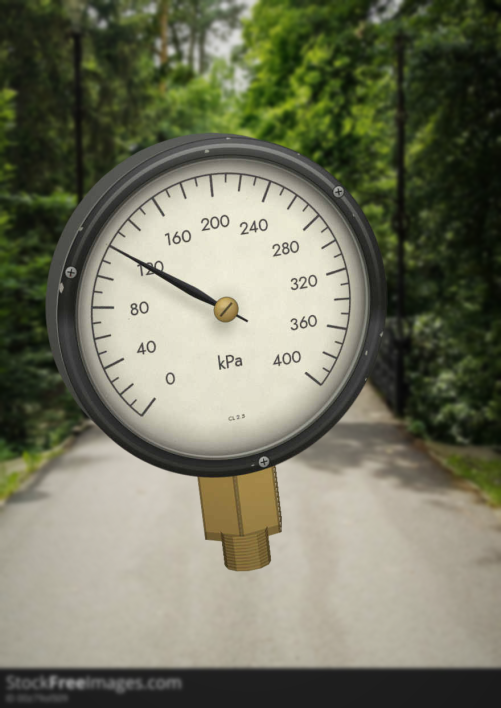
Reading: 120 kPa
